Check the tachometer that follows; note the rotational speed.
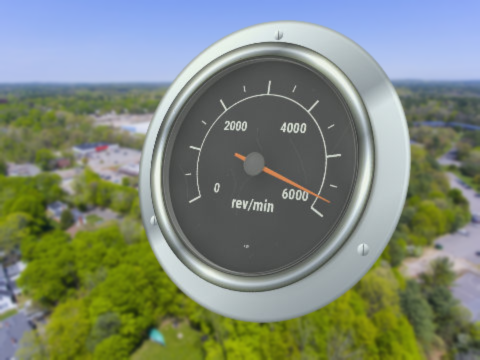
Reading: 5750 rpm
